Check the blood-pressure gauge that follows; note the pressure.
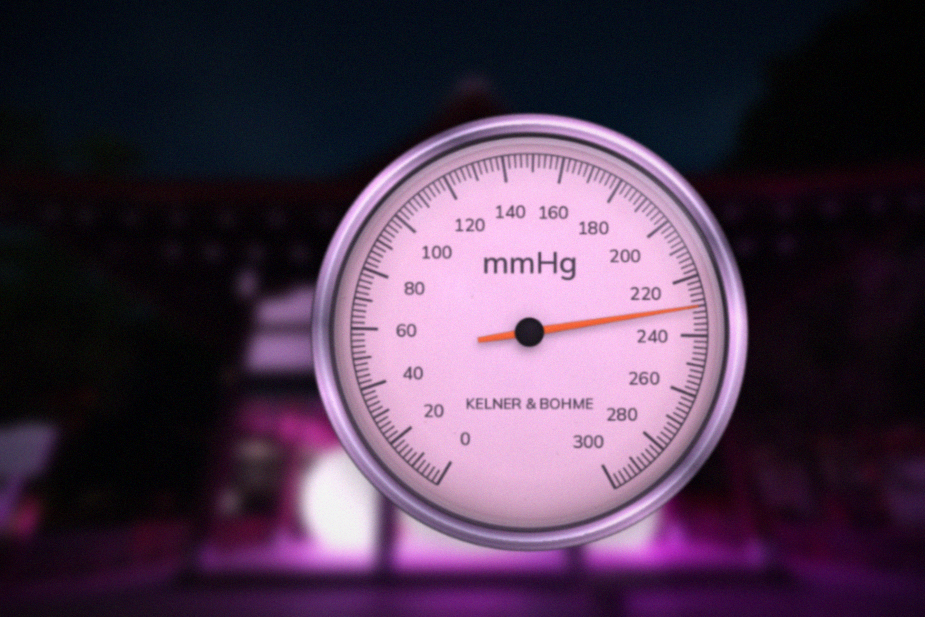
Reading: 230 mmHg
